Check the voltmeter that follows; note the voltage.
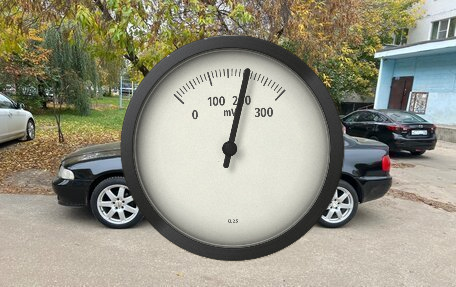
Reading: 200 mV
